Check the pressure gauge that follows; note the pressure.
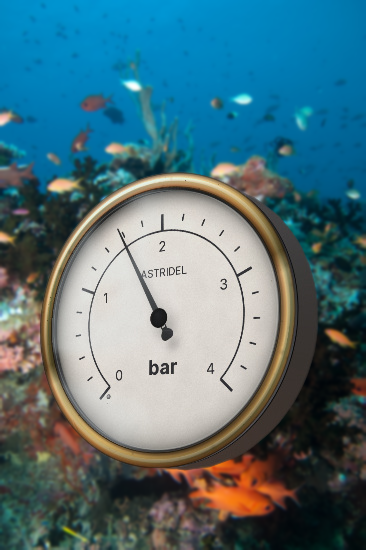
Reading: 1.6 bar
